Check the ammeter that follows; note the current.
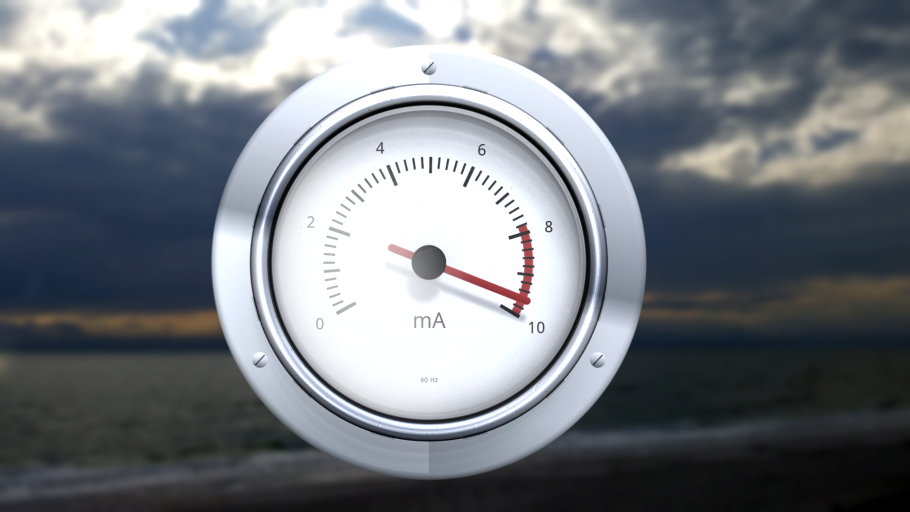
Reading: 9.6 mA
